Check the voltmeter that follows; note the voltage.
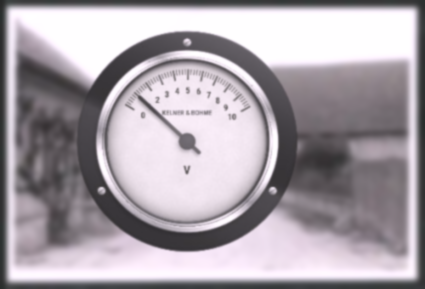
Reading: 1 V
